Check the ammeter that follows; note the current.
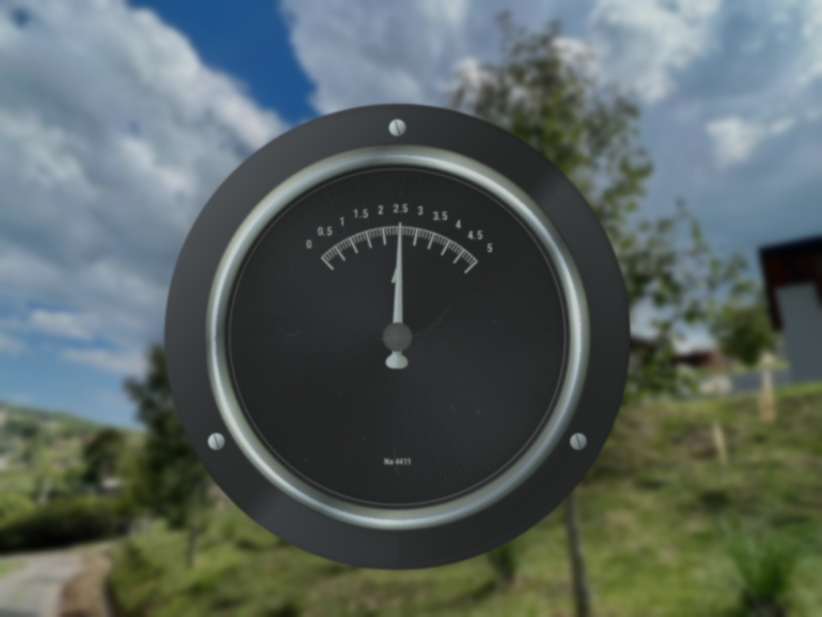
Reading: 2.5 A
